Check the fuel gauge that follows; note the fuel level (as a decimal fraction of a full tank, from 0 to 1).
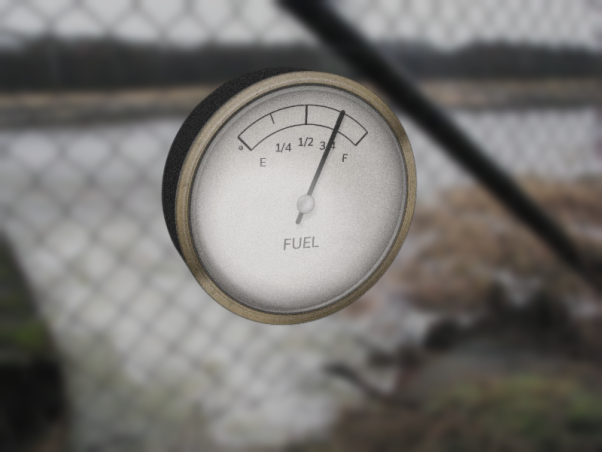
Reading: 0.75
